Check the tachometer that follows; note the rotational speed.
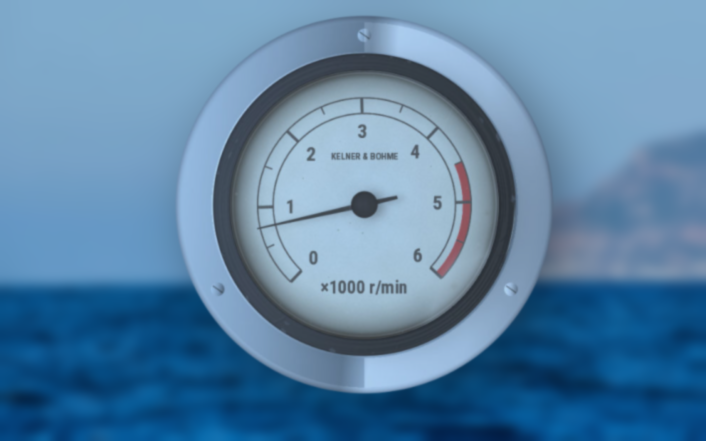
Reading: 750 rpm
